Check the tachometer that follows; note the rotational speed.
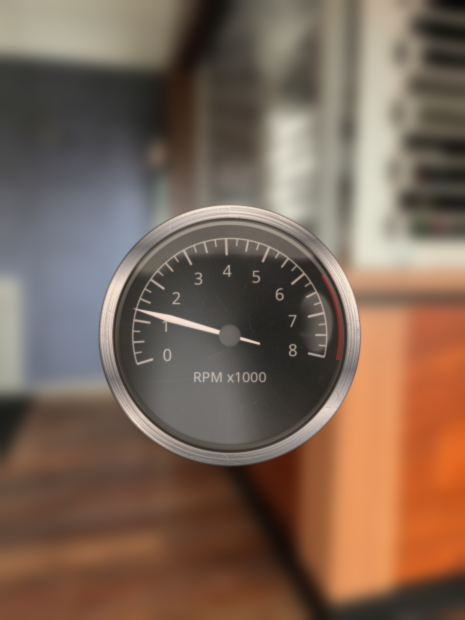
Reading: 1250 rpm
